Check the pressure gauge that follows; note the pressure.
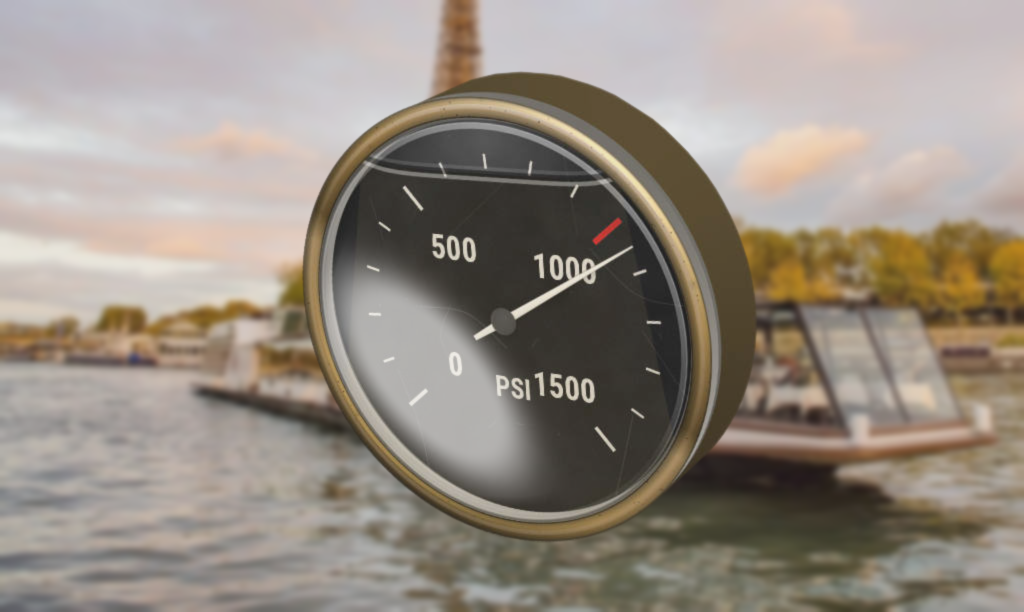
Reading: 1050 psi
